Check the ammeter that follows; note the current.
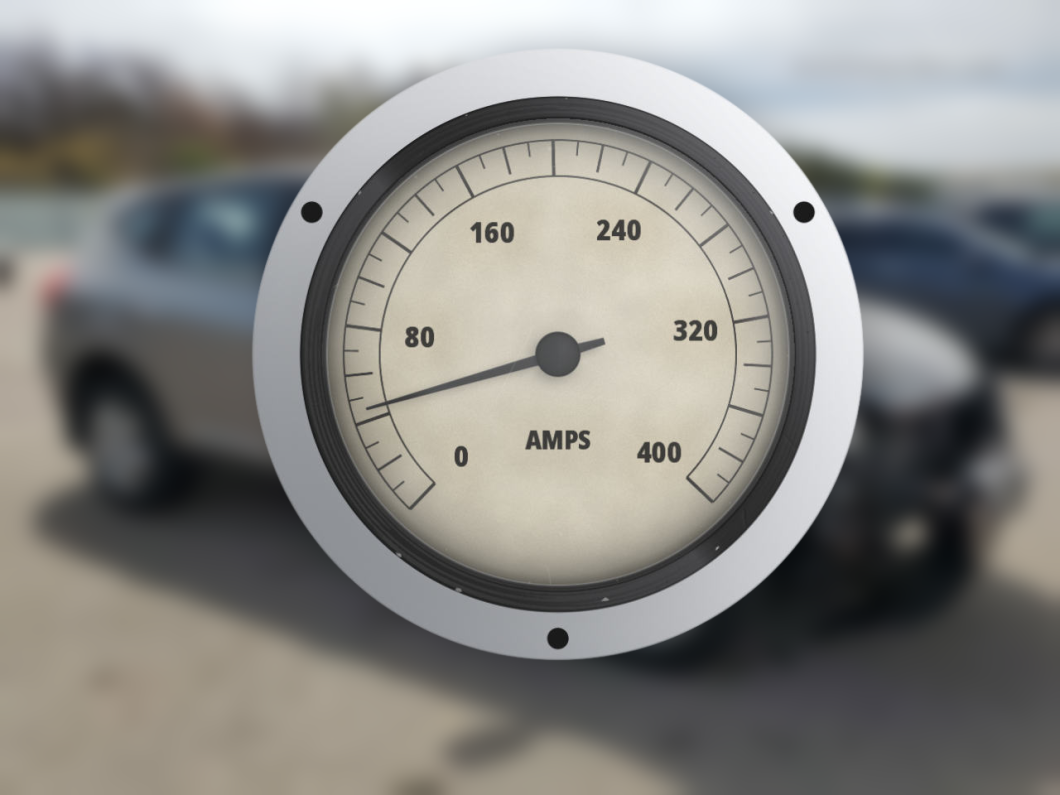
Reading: 45 A
